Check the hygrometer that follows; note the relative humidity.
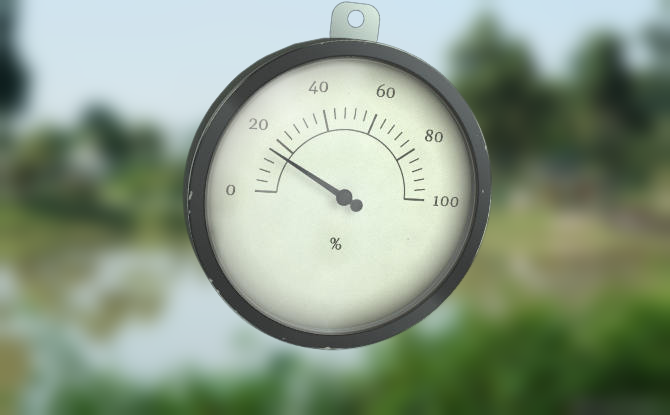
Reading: 16 %
